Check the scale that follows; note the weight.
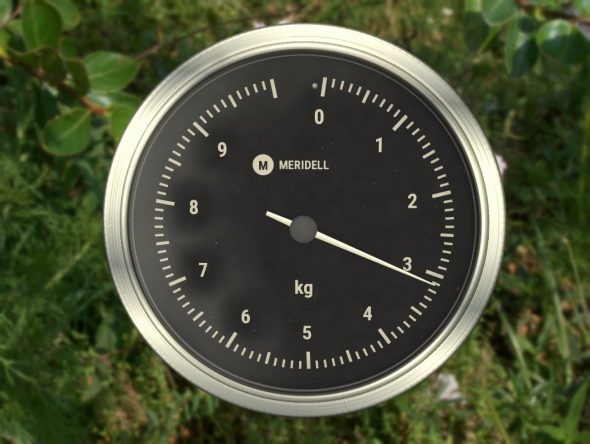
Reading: 3.1 kg
